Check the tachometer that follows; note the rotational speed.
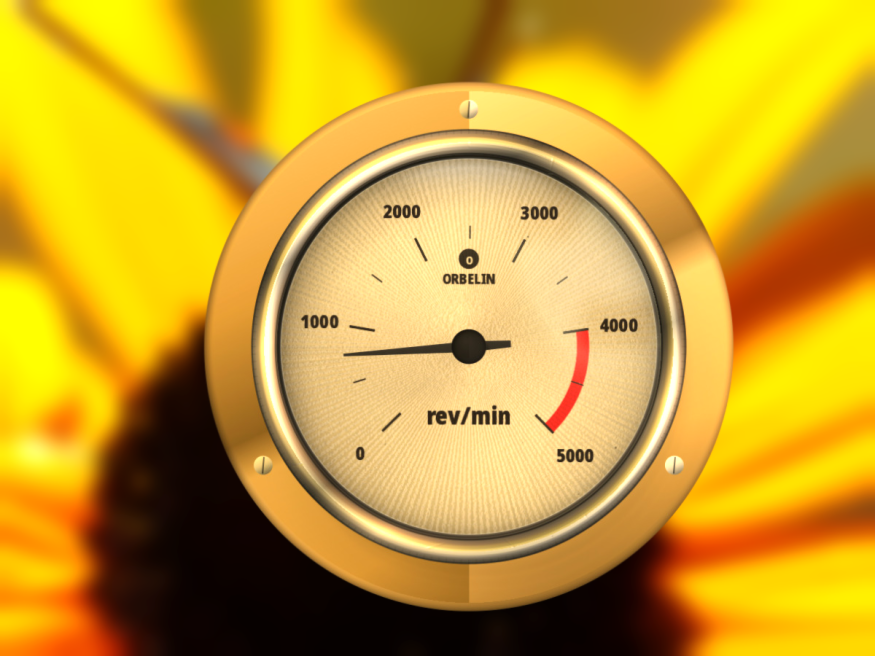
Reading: 750 rpm
